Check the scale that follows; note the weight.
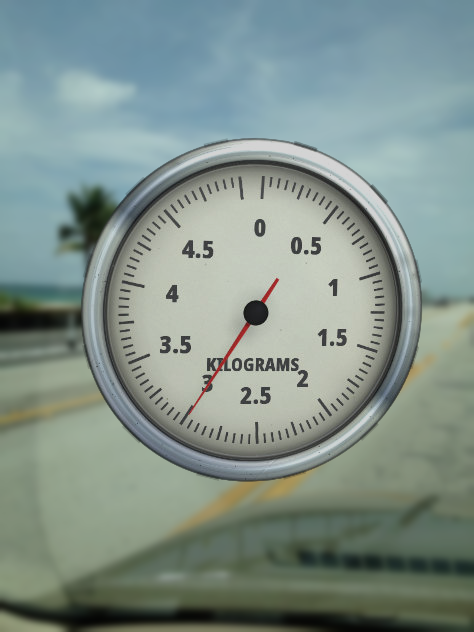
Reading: 3 kg
